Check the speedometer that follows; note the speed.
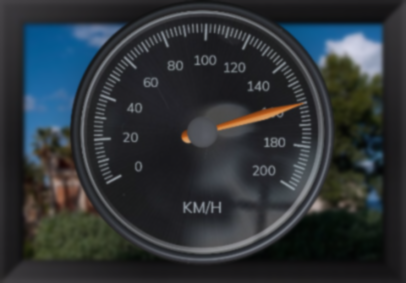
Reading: 160 km/h
